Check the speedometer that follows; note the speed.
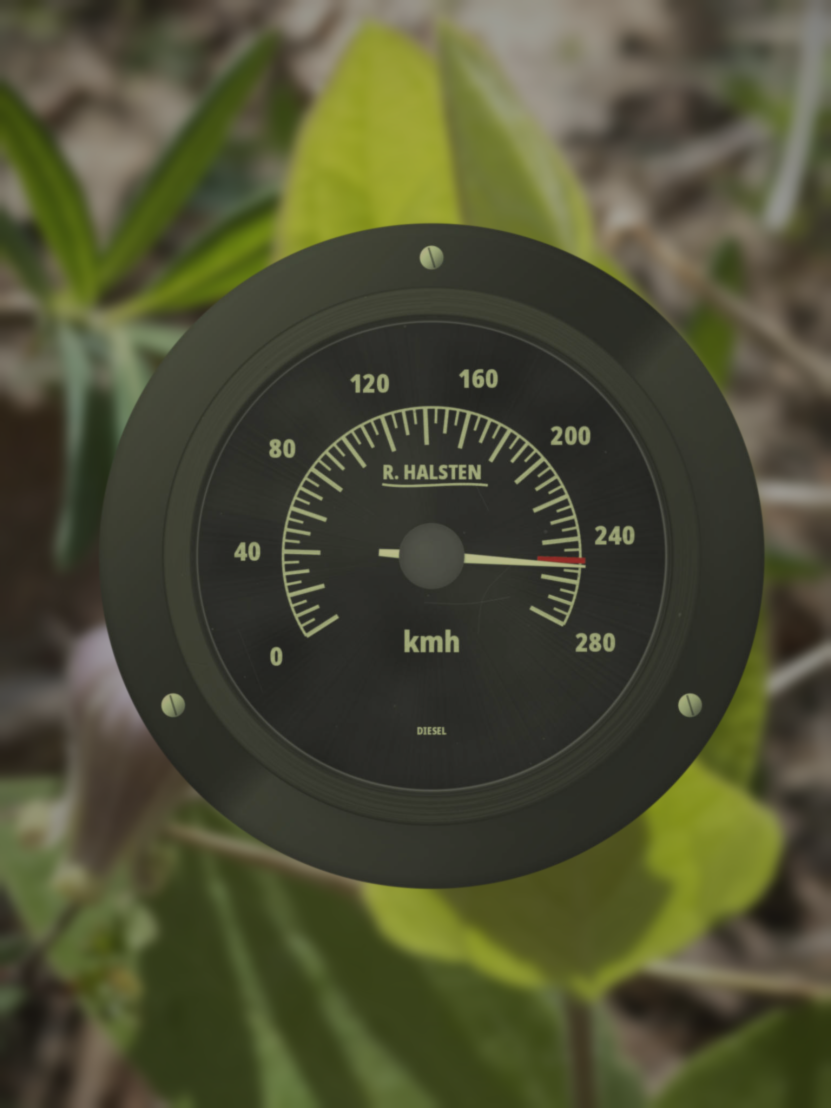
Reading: 252.5 km/h
